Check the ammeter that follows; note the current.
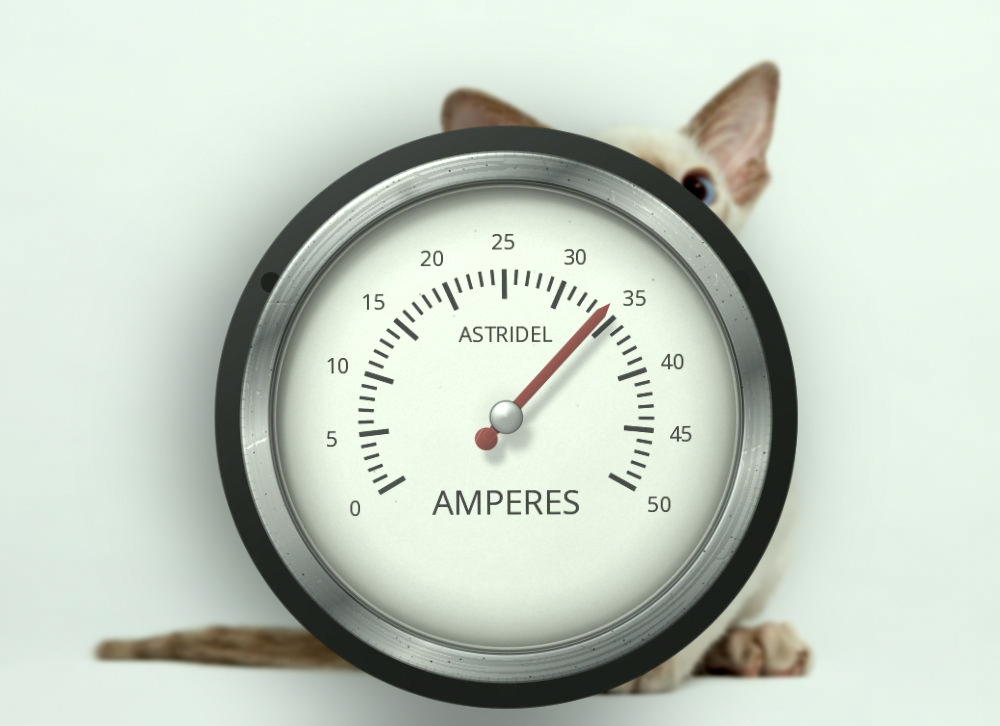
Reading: 34 A
